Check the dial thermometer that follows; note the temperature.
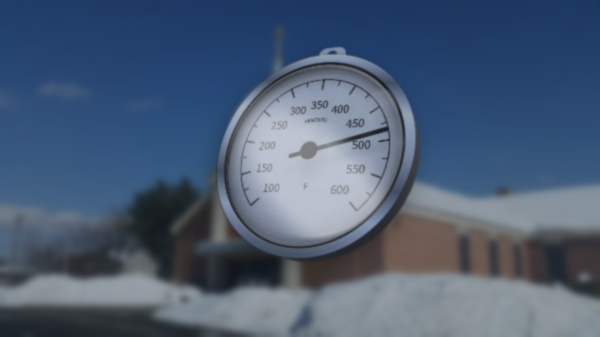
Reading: 487.5 °F
